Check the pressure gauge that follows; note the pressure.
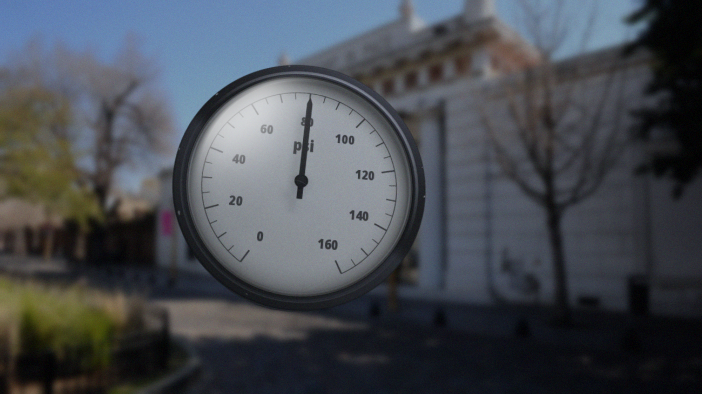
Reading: 80 psi
